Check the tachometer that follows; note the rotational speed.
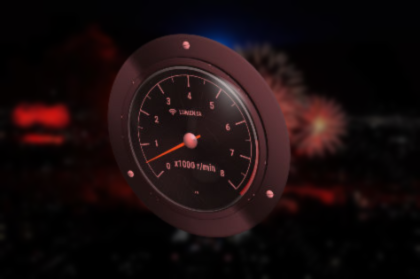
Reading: 500 rpm
